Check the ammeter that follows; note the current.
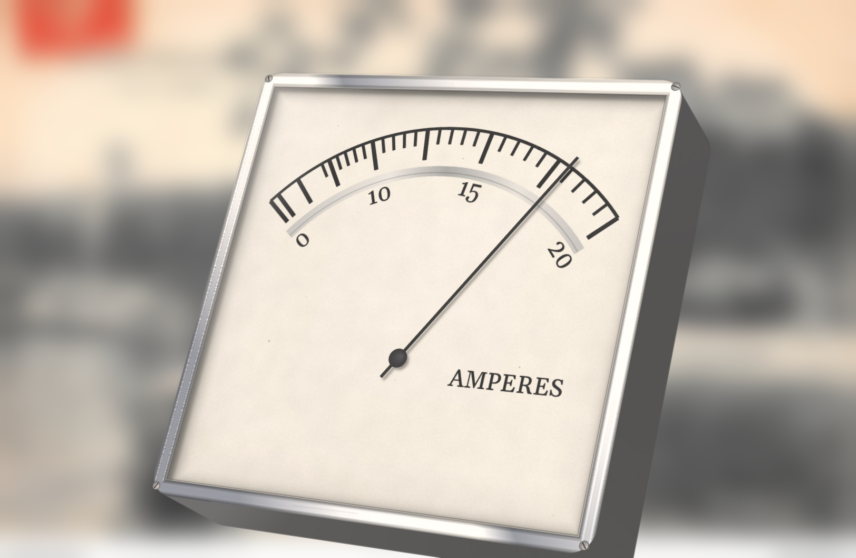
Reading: 18 A
